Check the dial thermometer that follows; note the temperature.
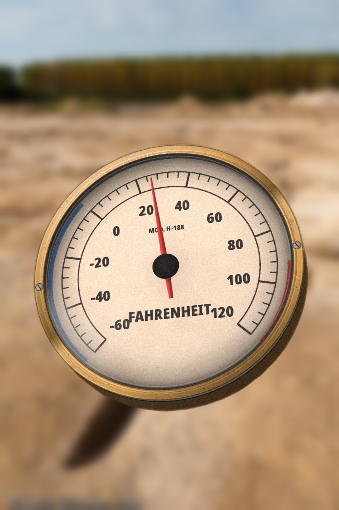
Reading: 26 °F
